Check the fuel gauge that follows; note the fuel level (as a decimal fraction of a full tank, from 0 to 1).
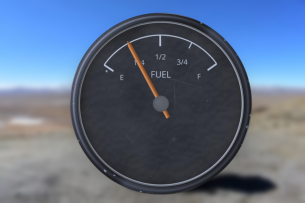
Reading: 0.25
